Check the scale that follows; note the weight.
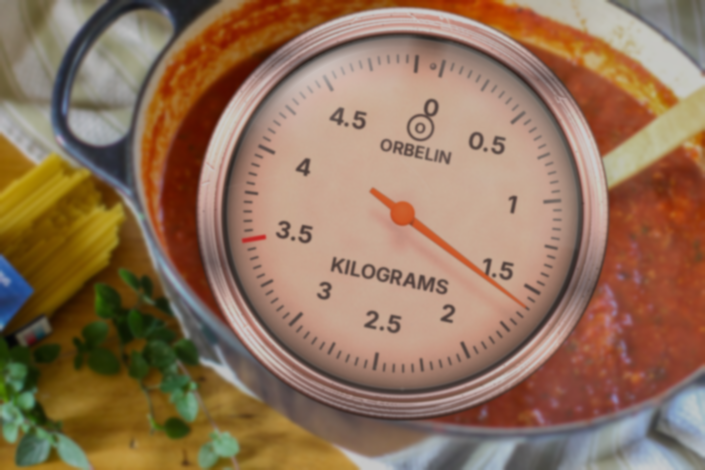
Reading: 1.6 kg
